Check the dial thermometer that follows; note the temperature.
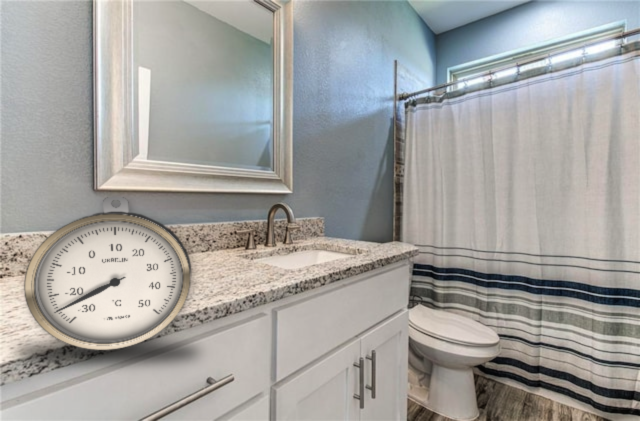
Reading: -25 °C
